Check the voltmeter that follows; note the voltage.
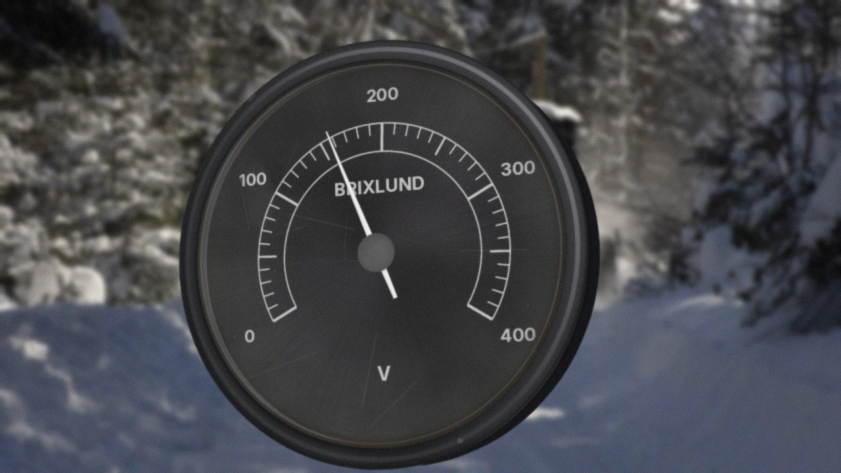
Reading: 160 V
